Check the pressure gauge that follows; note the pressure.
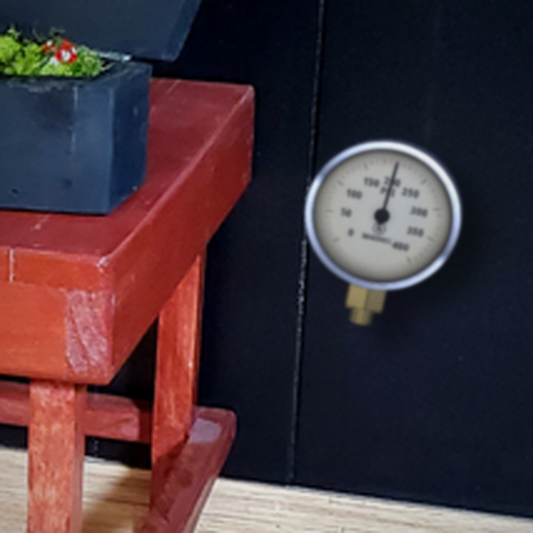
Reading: 200 psi
